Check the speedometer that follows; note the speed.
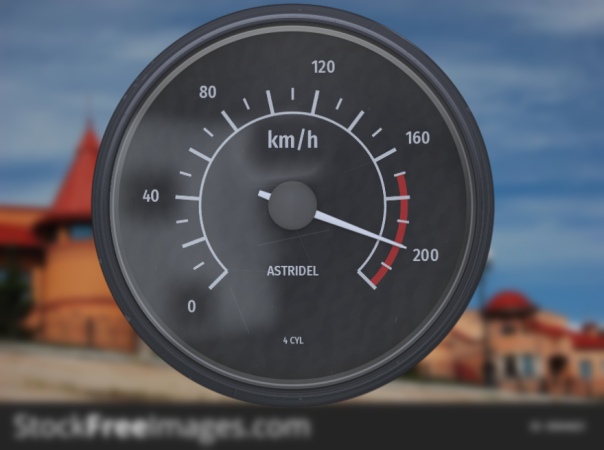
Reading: 200 km/h
